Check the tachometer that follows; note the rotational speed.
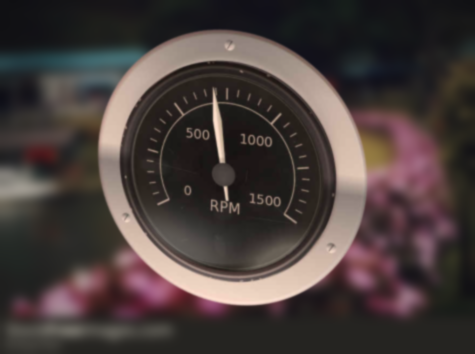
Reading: 700 rpm
